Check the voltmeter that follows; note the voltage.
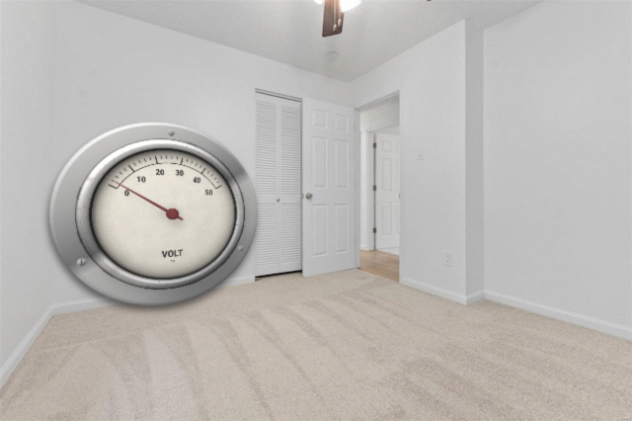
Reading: 2 V
